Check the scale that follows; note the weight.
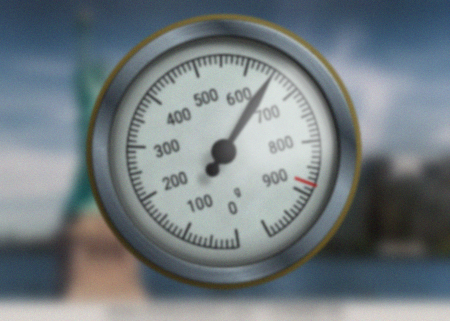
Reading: 650 g
